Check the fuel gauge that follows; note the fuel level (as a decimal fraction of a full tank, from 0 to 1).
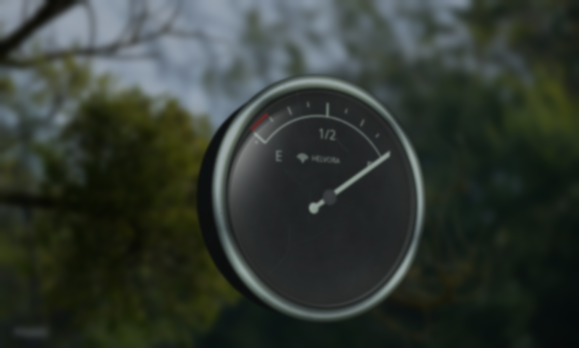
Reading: 1
